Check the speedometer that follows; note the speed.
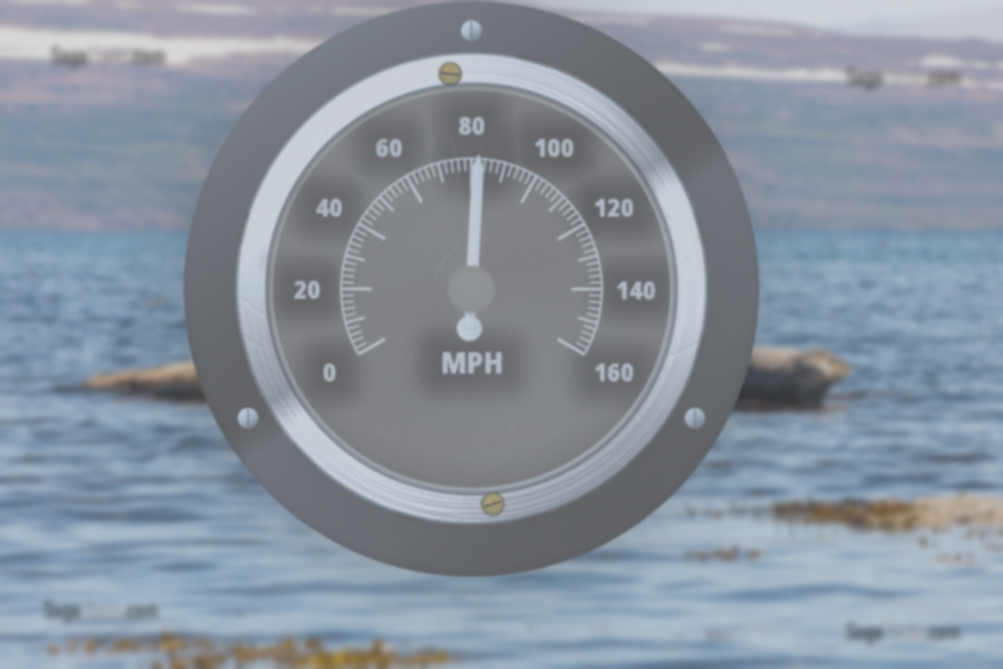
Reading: 82 mph
